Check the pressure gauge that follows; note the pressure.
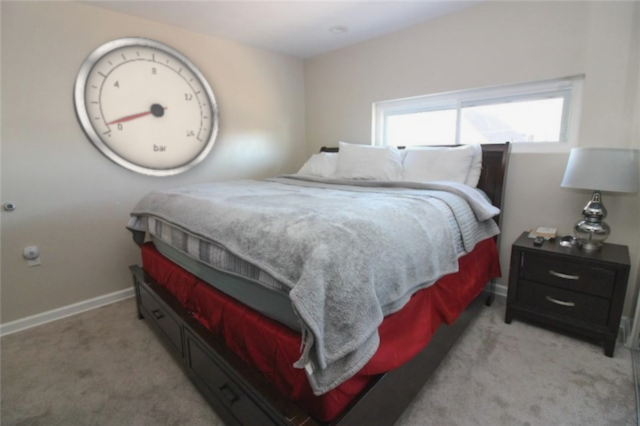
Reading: 0.5 bar
